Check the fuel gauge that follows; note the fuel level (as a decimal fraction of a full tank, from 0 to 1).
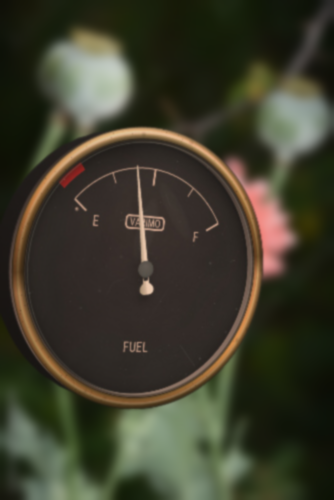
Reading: 0.375
